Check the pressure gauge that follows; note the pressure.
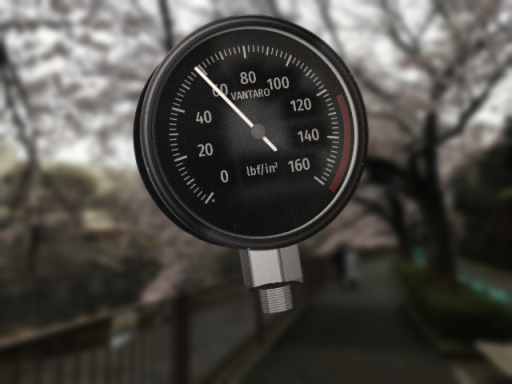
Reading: 58 psi
